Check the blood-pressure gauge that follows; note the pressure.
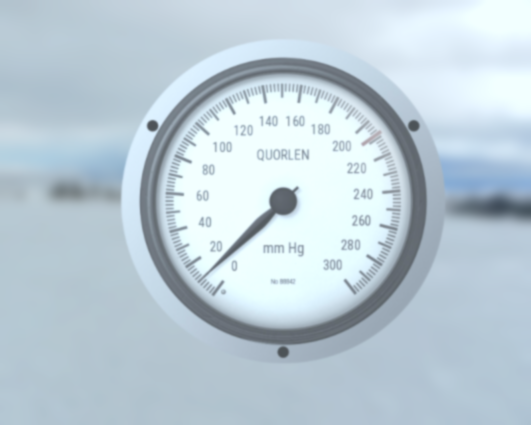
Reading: 10 mmHg
